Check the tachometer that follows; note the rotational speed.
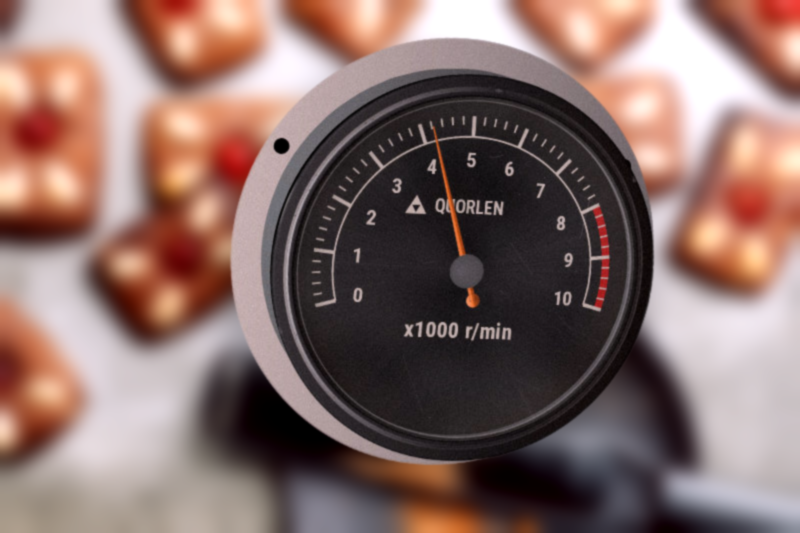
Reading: 4200 rpm
